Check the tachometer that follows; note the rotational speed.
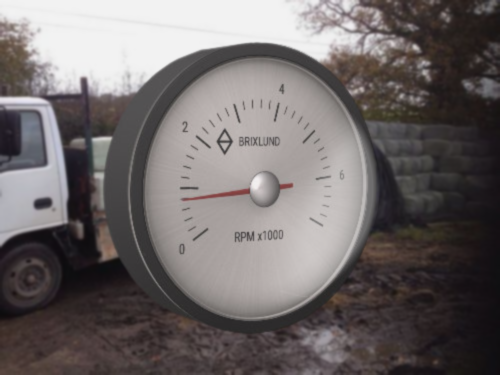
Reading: 800 rpm
